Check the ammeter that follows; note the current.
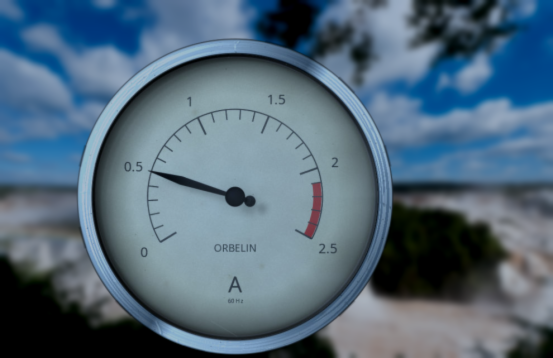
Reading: 0.5 A
